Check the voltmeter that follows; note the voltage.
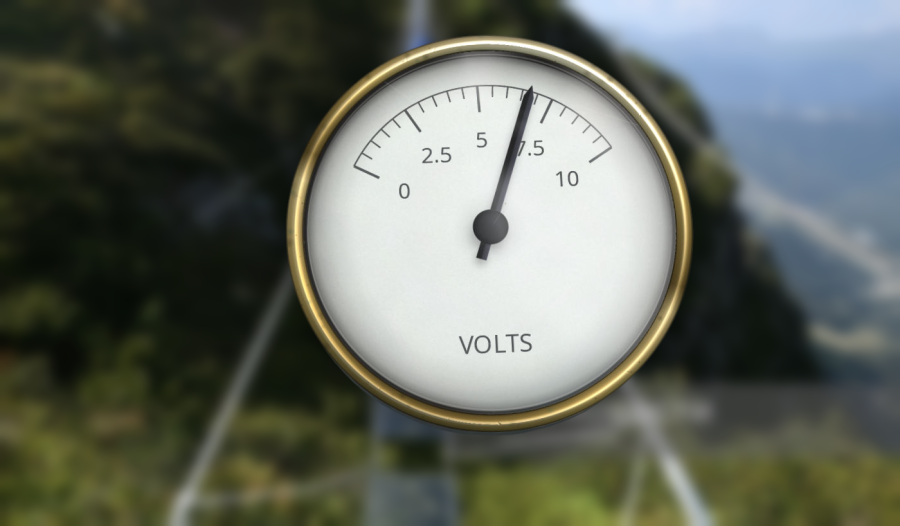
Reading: 6.75 V
